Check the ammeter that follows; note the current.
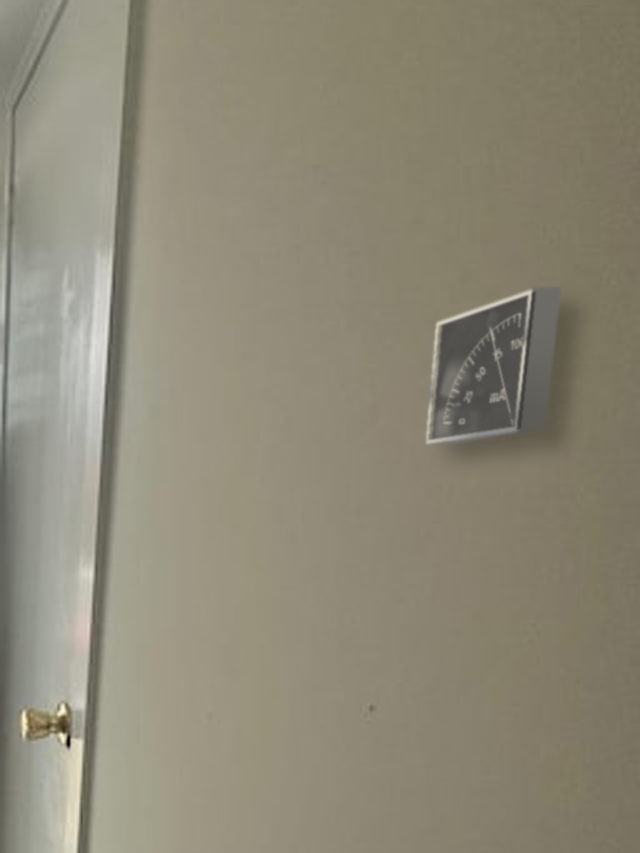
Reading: 75 mA
